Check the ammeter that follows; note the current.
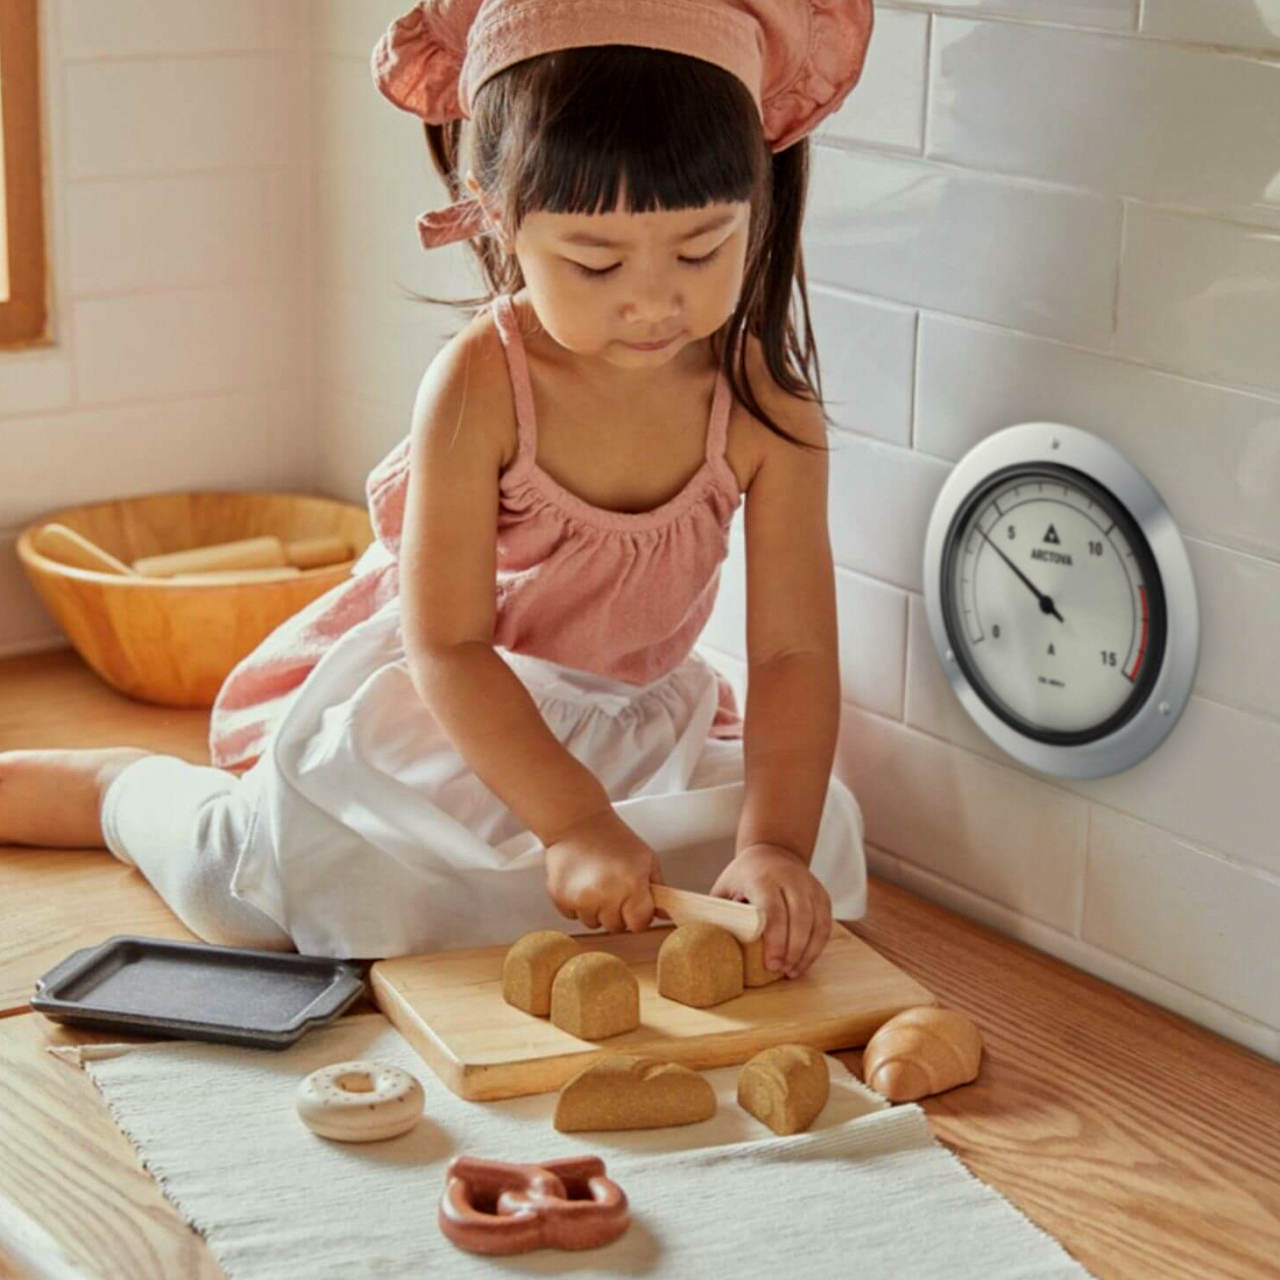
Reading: 4 A
